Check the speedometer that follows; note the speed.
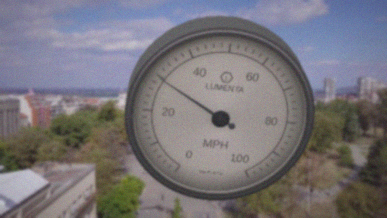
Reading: 30 mph
